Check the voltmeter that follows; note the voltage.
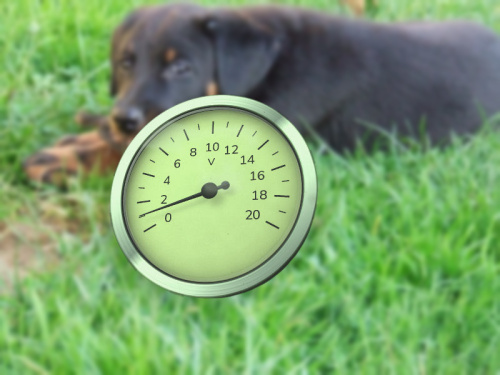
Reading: 1 V
